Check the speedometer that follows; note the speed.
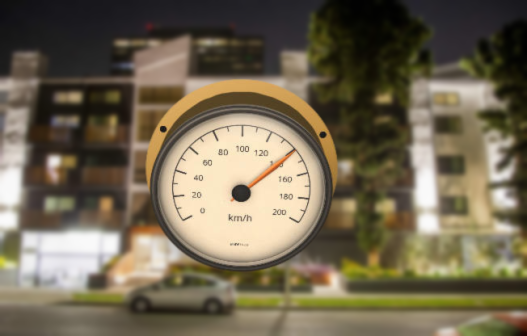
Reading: 140 km/h
